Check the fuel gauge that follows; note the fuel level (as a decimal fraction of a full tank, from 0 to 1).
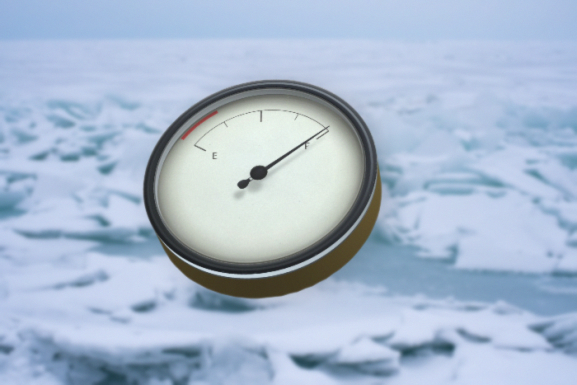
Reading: 1
